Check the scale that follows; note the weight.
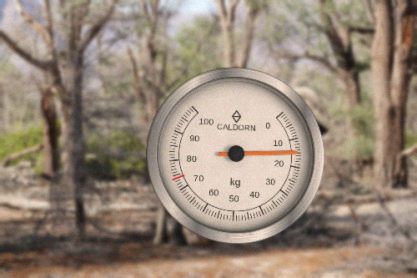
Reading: 15 kg
